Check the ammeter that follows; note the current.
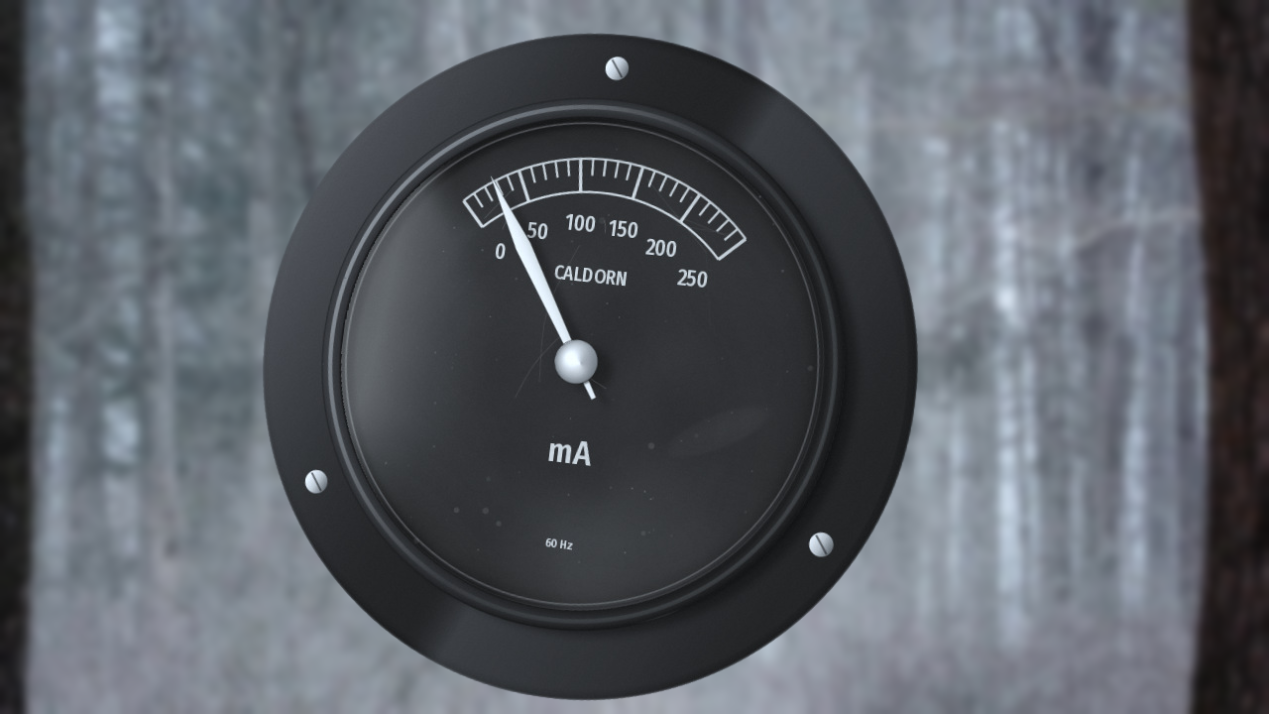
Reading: 30 mA
